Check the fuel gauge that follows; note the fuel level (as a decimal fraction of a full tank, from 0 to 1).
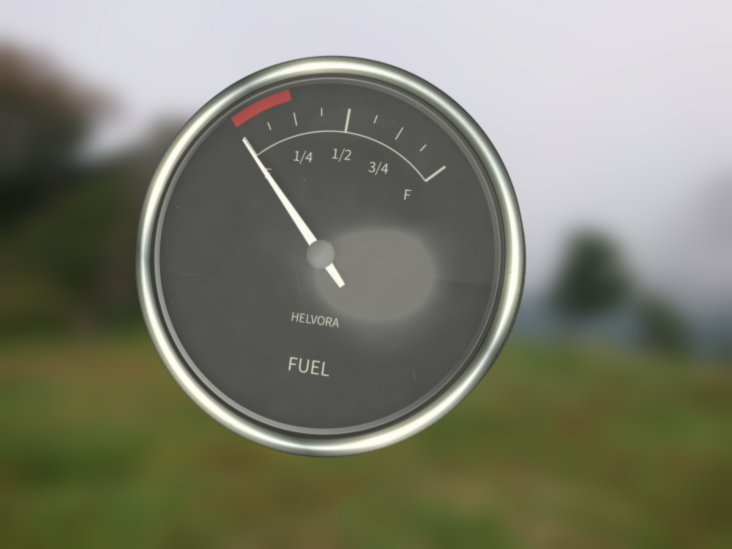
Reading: 0
